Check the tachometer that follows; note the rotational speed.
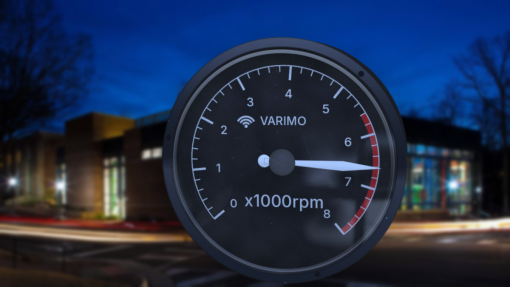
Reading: 6600 rpm
